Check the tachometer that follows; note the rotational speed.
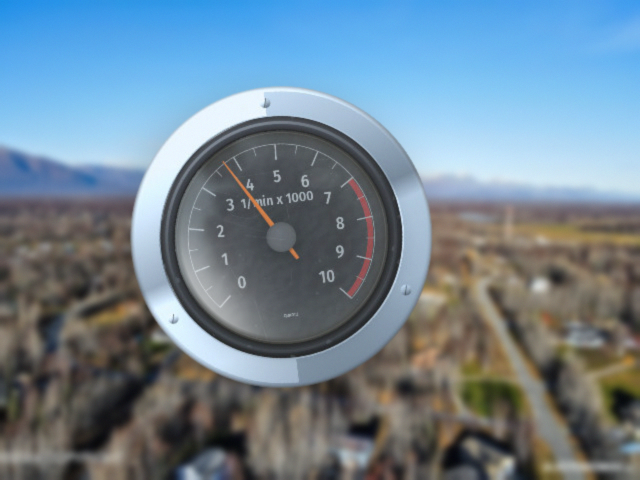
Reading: 3750 rpm
